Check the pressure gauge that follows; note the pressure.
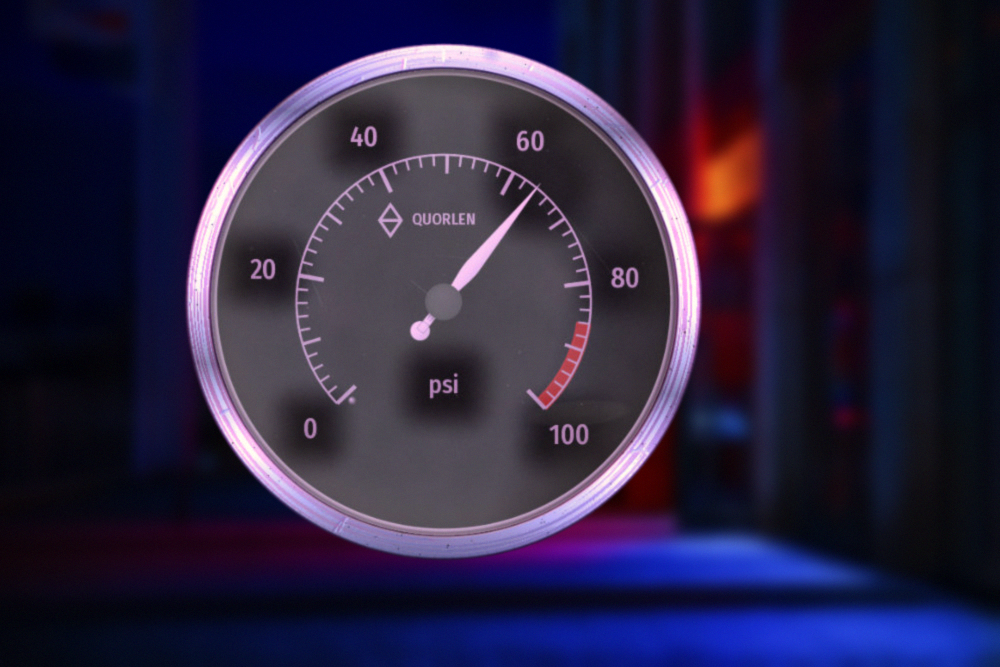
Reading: 64 psi
